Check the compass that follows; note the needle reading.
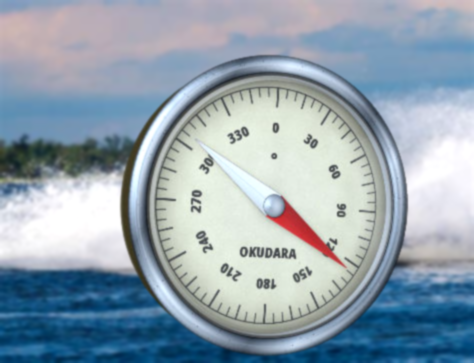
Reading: 125 °
